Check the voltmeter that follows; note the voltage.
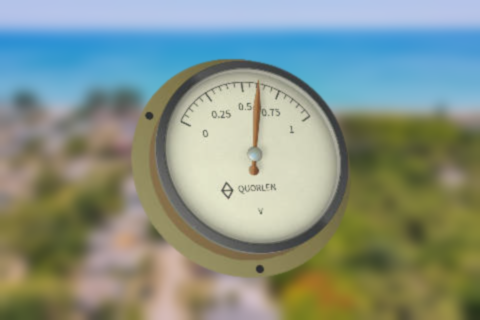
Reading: 0.6 V
